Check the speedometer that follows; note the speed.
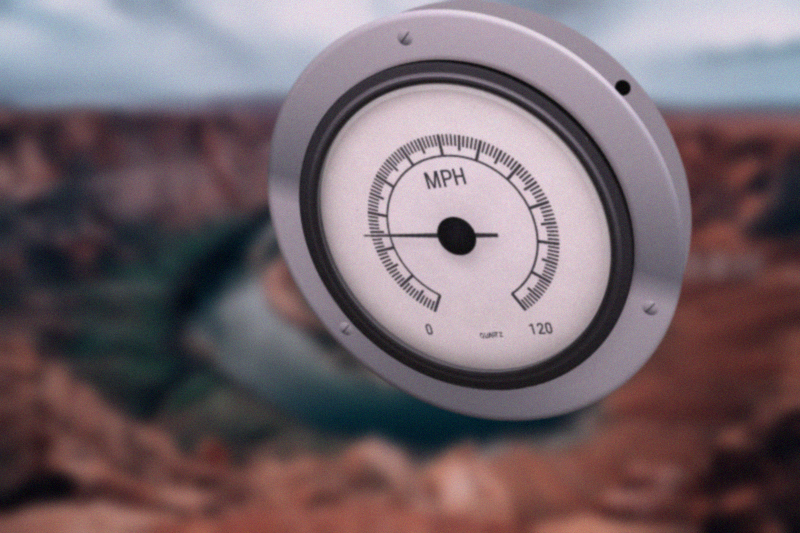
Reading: 25 mph
